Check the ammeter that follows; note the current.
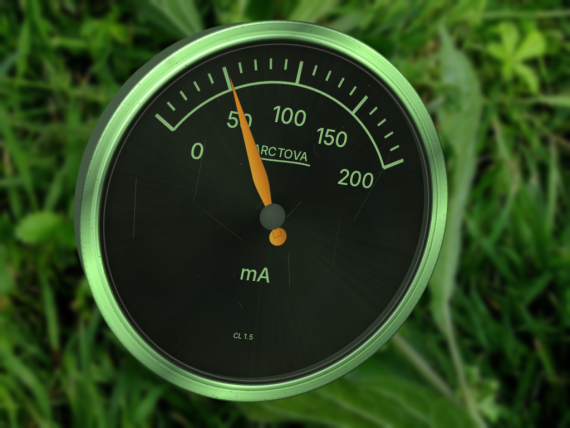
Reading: 50 mA
